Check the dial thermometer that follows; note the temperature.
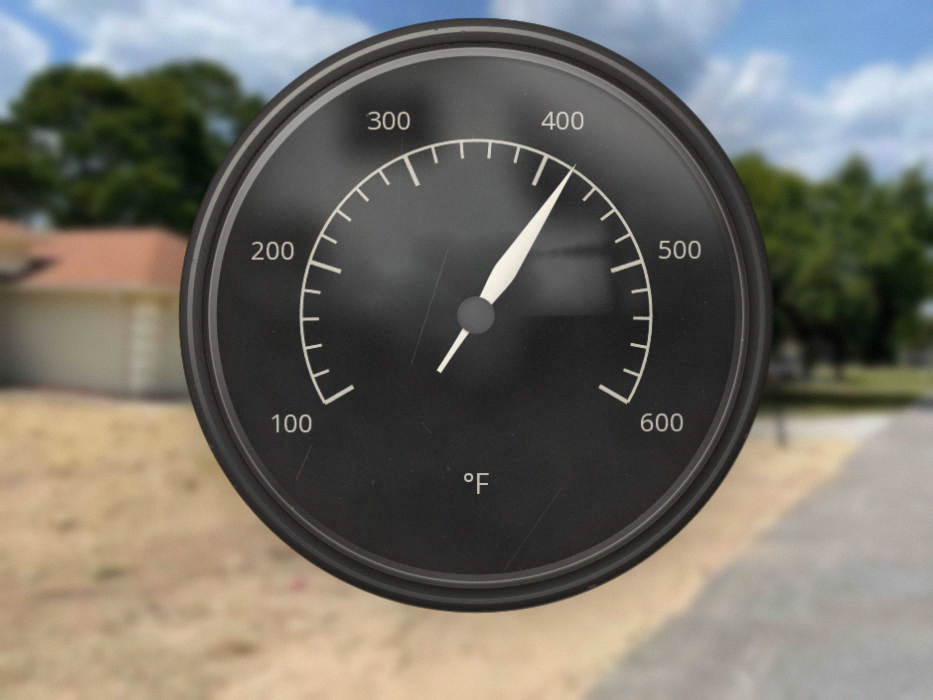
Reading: 420 °F
